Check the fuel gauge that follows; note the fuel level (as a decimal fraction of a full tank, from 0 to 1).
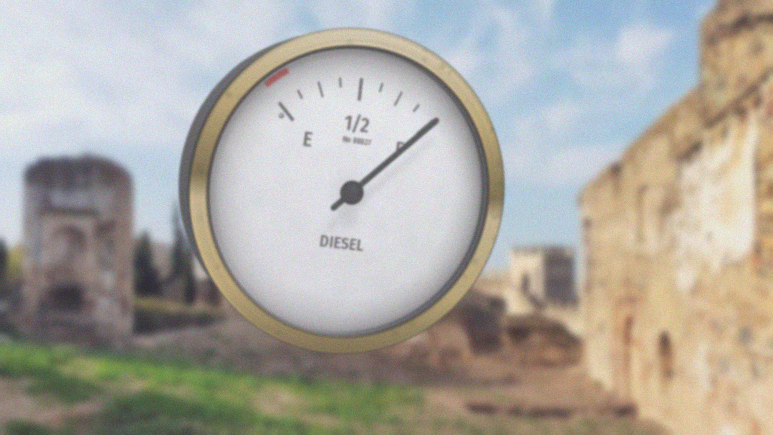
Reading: 1
